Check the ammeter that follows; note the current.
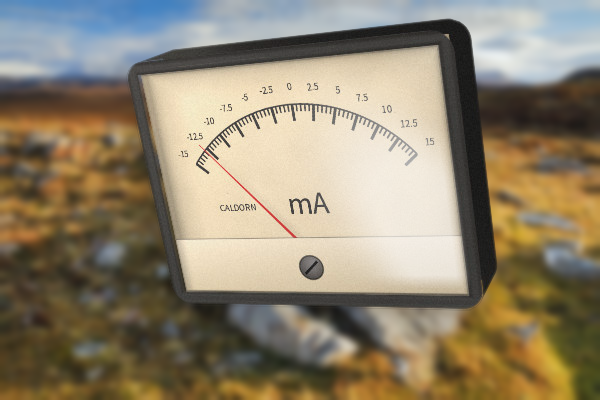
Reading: -12.5 mA
